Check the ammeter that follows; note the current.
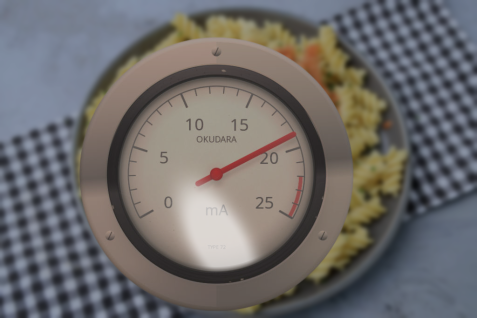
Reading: 19 mA
